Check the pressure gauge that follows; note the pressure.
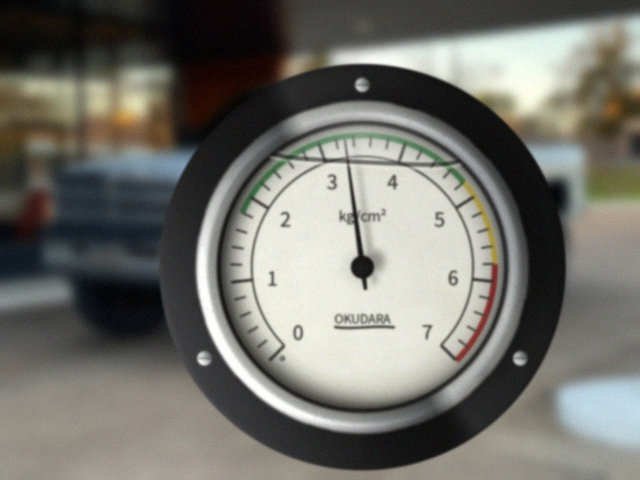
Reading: 3.3 kg/cm²
